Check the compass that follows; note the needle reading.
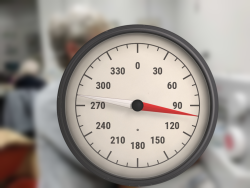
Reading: 100 °
